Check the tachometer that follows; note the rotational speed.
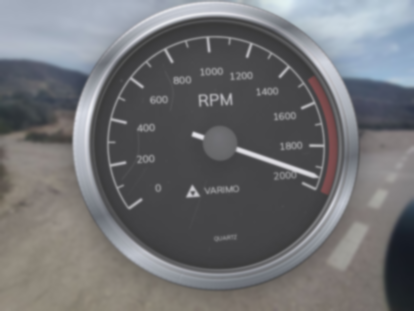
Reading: 1950 rpm
